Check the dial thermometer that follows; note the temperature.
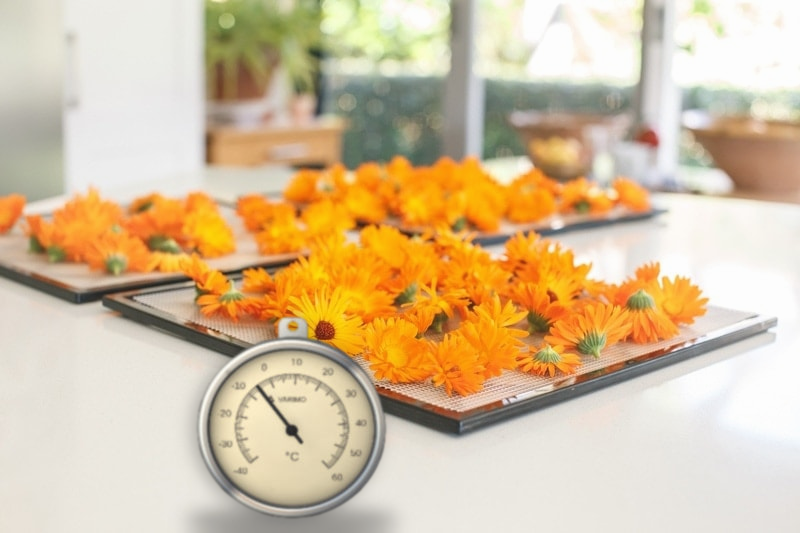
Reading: -5 °C
